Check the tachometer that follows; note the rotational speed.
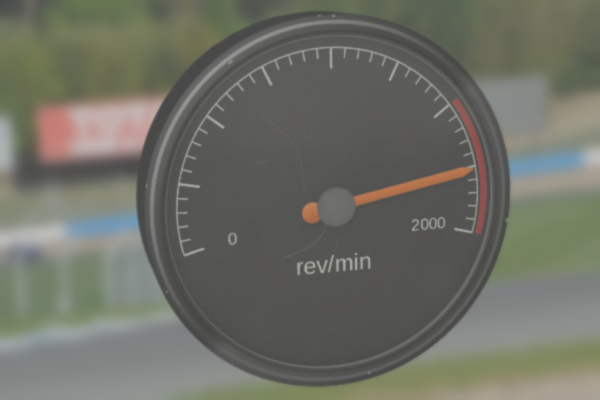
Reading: 1750 rpm
